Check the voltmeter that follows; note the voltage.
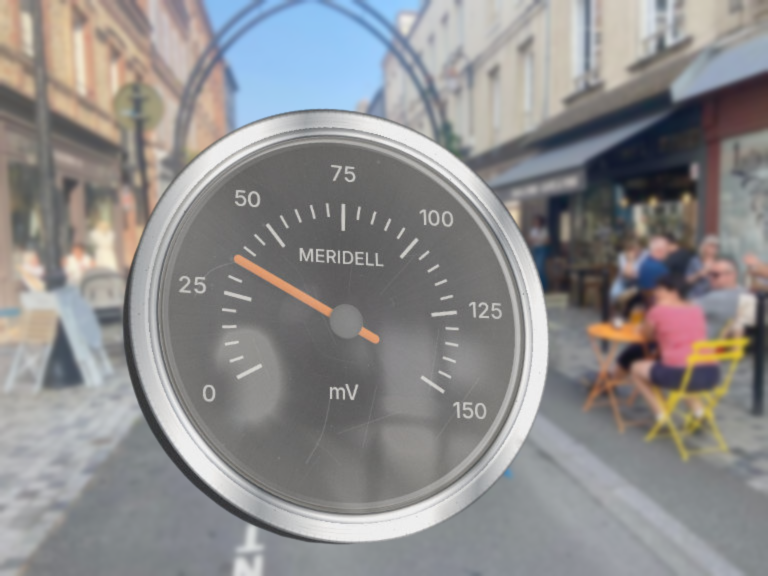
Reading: 35 mV
